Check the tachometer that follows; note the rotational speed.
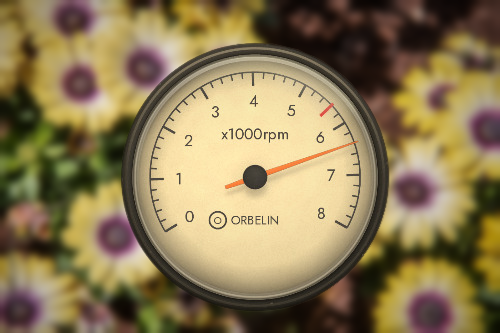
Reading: 6400 rpm
